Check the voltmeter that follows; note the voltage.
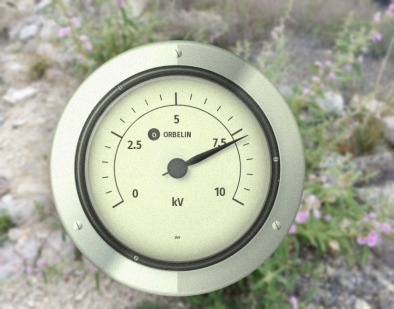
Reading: 7.75 kV
